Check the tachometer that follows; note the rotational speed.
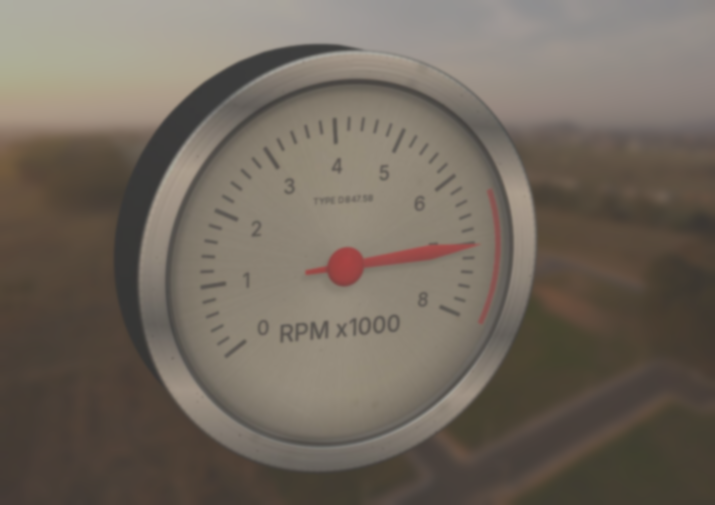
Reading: 7000 rpm
